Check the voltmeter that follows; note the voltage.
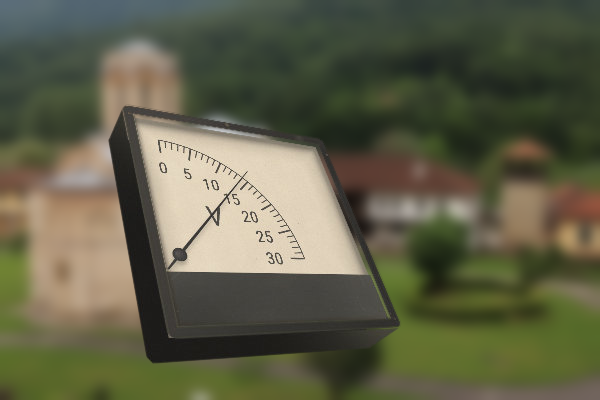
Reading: 14 V
